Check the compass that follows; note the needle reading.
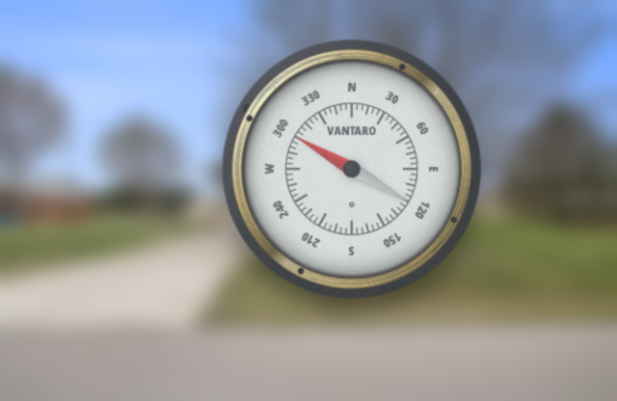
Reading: 300 °
